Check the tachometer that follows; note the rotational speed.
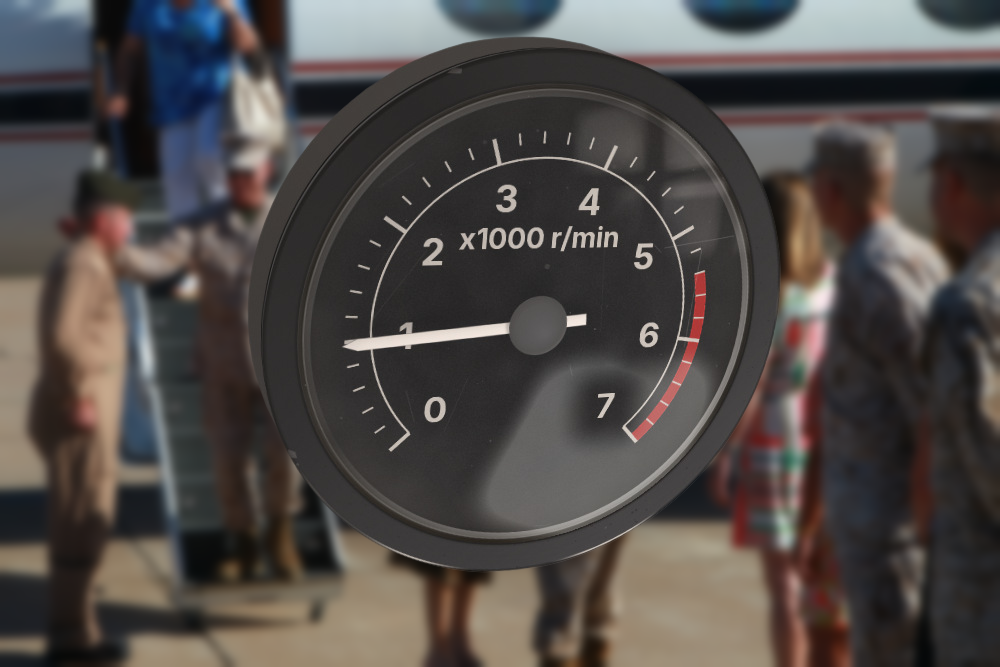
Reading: 1000 rpm
